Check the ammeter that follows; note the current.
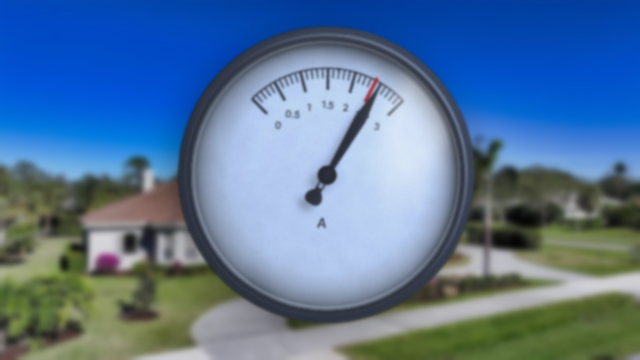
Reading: 2.5 A
